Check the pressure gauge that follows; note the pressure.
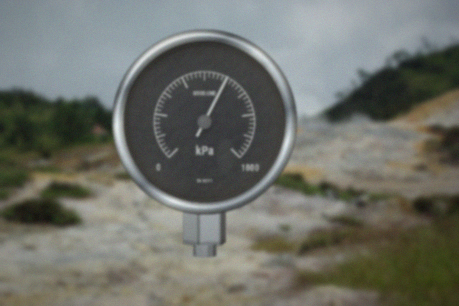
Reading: 600 kPa
